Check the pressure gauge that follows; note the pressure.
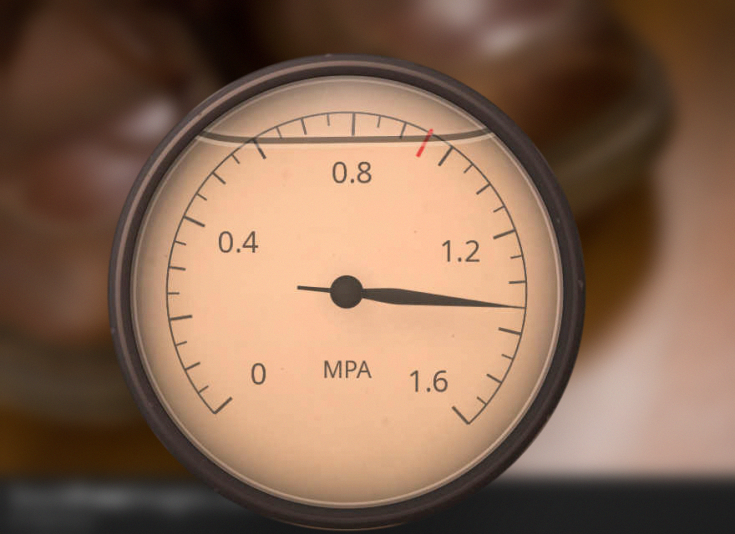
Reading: 1.35 MPa
